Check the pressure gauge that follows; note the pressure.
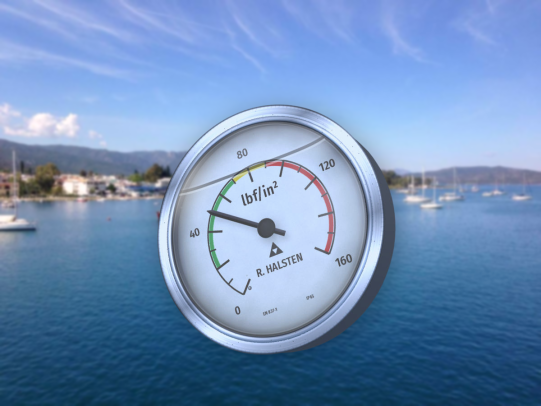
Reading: 50 psi
